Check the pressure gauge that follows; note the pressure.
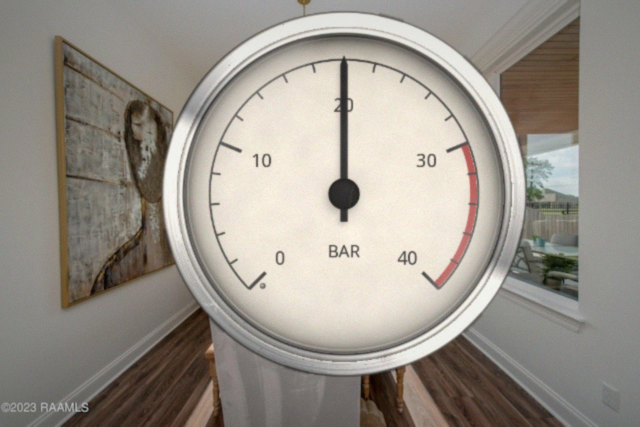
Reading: 20 bar
